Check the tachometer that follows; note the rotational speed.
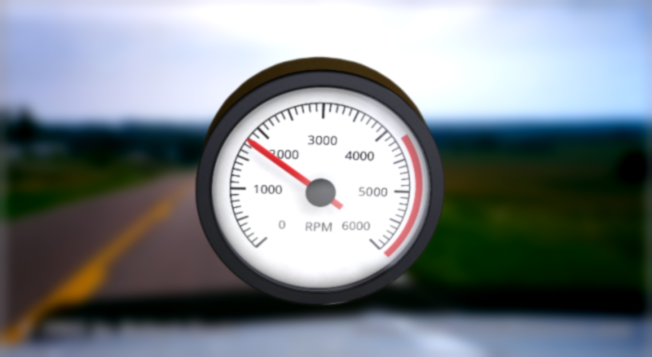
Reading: 1800 rpm
